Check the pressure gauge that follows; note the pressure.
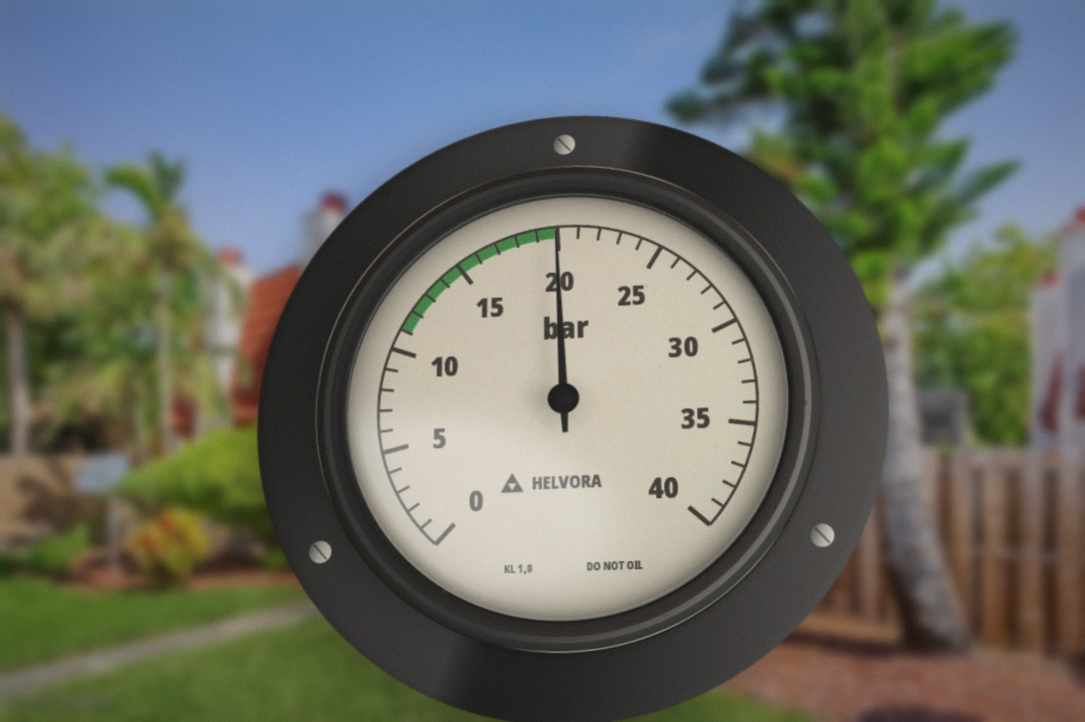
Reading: 20 bar
